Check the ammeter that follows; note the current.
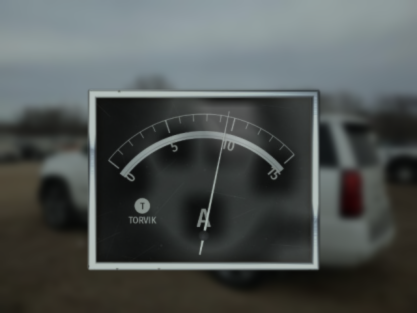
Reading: 9.5 A
